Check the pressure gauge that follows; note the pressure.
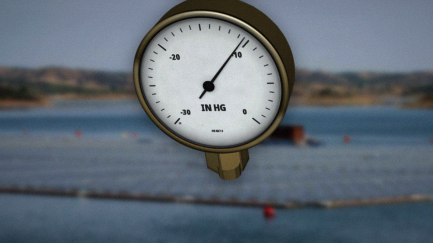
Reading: -10.5 inHg
